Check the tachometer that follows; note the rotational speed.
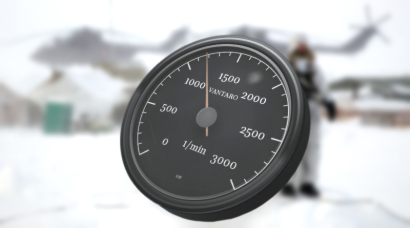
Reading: 1200 rpm
